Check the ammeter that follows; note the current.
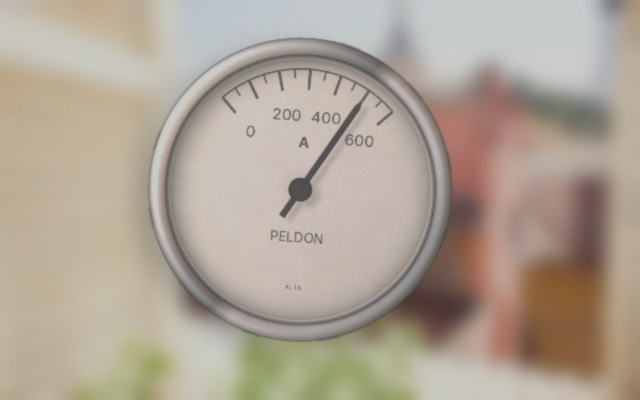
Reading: 500 A
